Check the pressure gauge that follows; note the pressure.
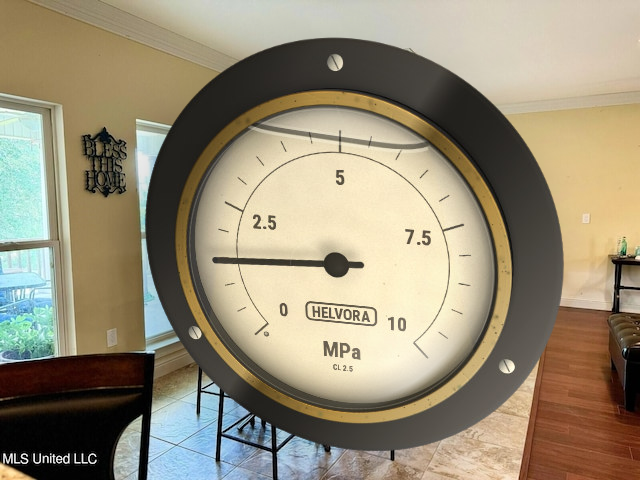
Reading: 1.5 MPa
